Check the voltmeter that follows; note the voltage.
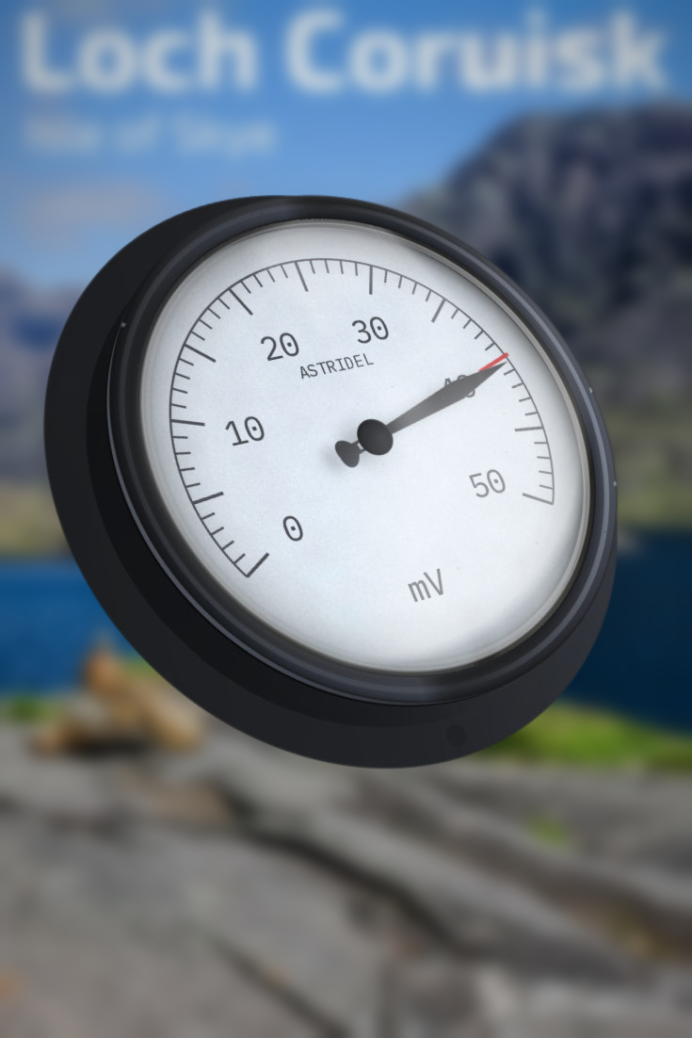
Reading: 40.5 mV
